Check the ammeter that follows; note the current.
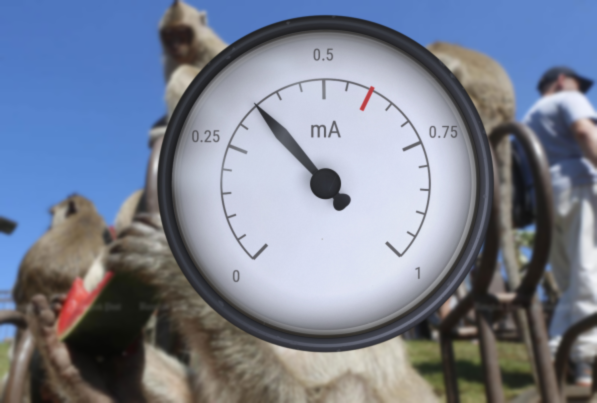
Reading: 0.35 mA
